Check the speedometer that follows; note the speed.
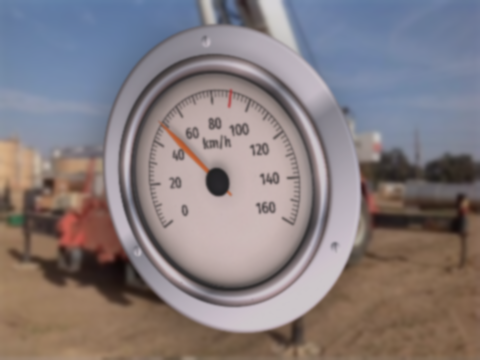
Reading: 50 km/h
